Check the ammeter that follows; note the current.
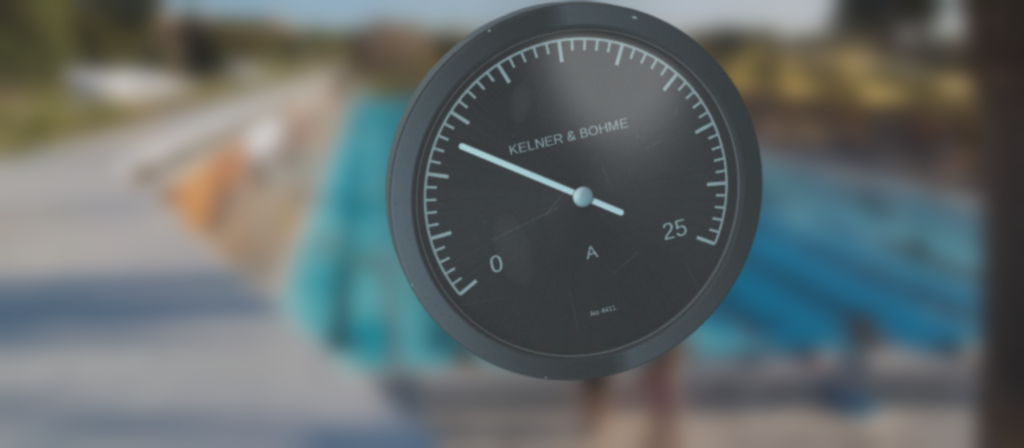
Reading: 6.5 A
